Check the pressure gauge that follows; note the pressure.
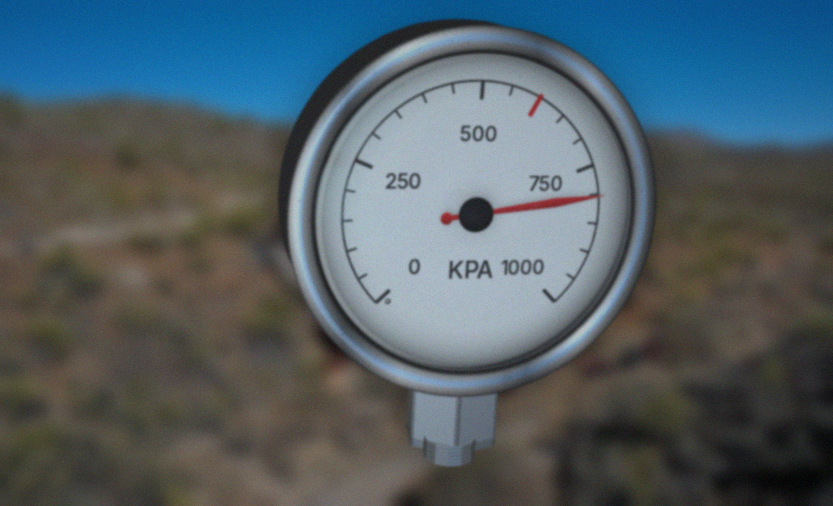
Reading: 800 kPa
